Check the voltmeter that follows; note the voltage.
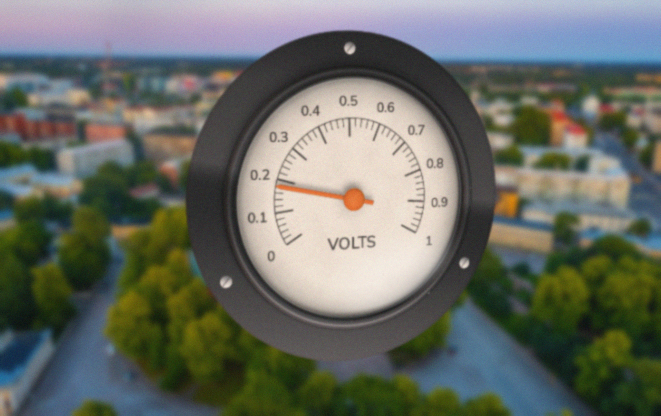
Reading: 0.18 V
